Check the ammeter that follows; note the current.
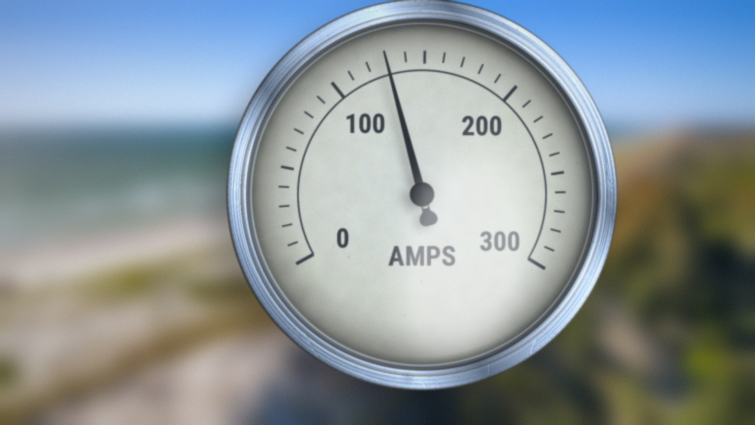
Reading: 130 A
